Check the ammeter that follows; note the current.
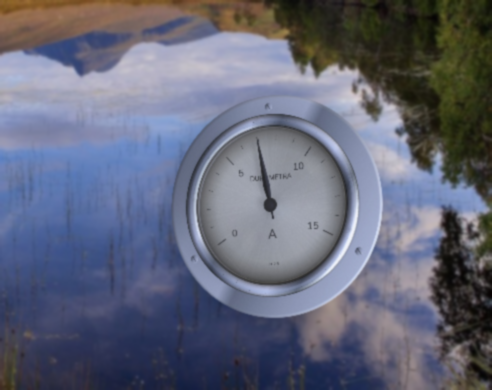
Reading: 7 A
